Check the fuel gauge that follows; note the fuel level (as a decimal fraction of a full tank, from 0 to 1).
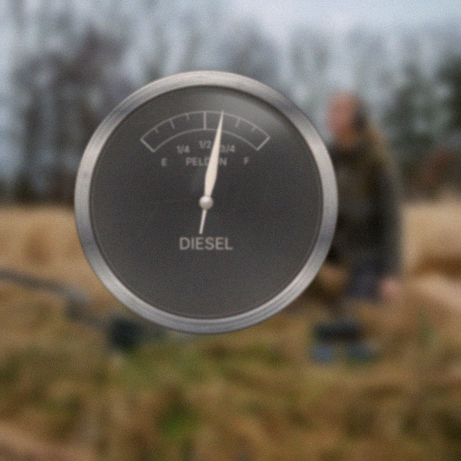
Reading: 0.625
